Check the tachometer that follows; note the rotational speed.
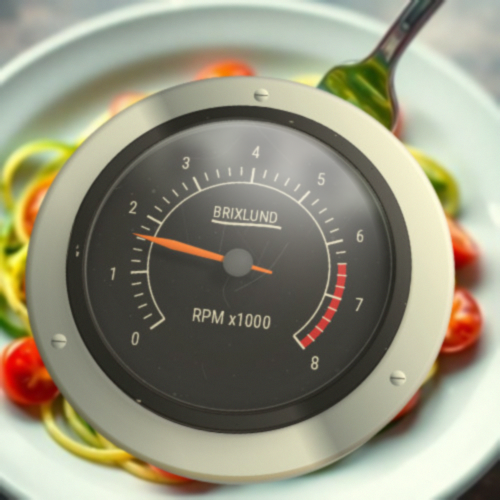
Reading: 1600 rpm
